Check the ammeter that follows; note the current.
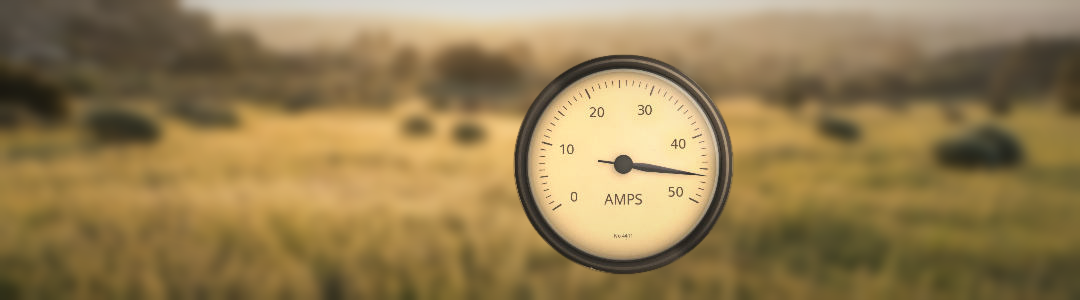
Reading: 46 A
